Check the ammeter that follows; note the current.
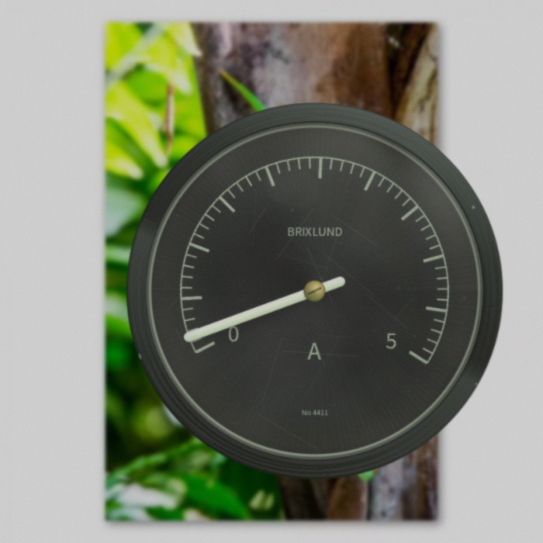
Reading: 0.15 A
